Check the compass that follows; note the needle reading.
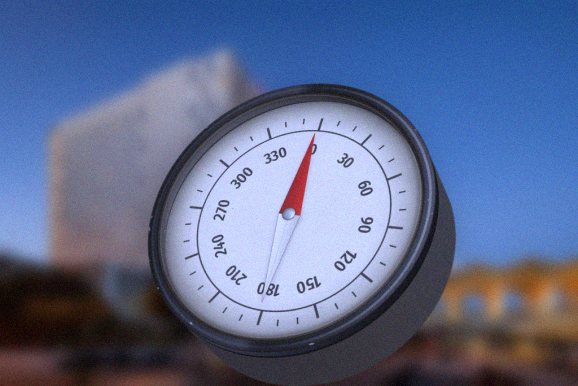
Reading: 0 °
